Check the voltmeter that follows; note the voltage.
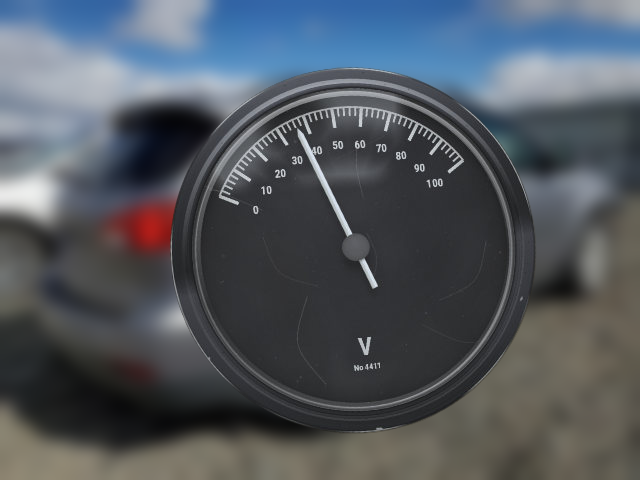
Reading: 36 V
